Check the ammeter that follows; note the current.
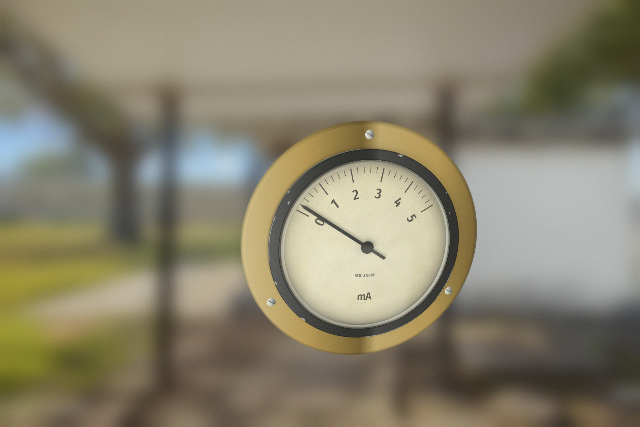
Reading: 0.2 mA
